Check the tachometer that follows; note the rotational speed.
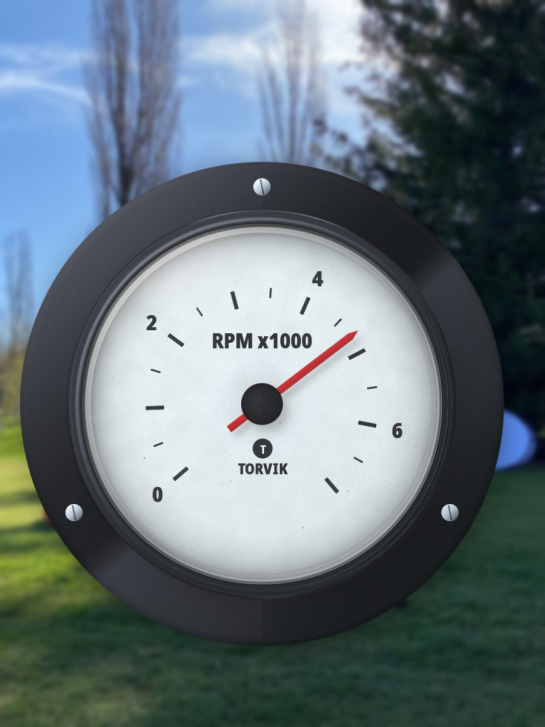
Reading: 4750 rpm
